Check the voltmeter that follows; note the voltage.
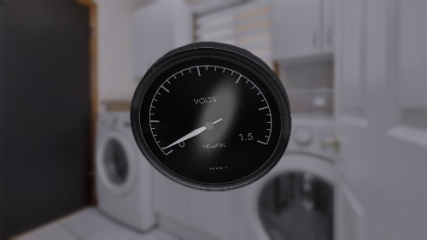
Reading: 0.05 V
